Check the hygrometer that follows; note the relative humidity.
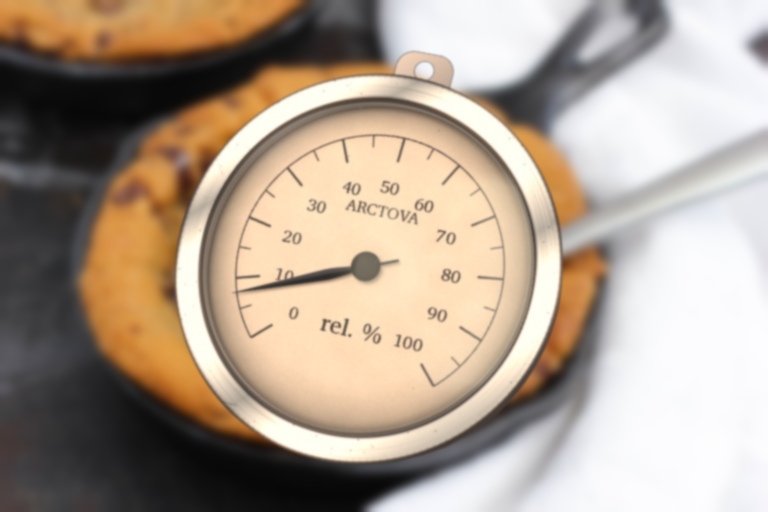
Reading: 7.5 %
